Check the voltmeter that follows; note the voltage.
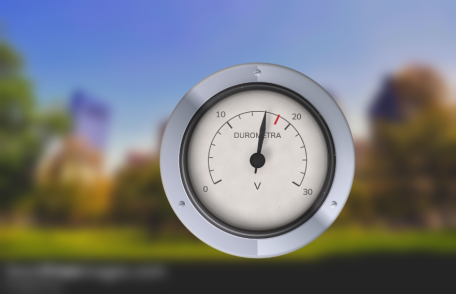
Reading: 16 V
